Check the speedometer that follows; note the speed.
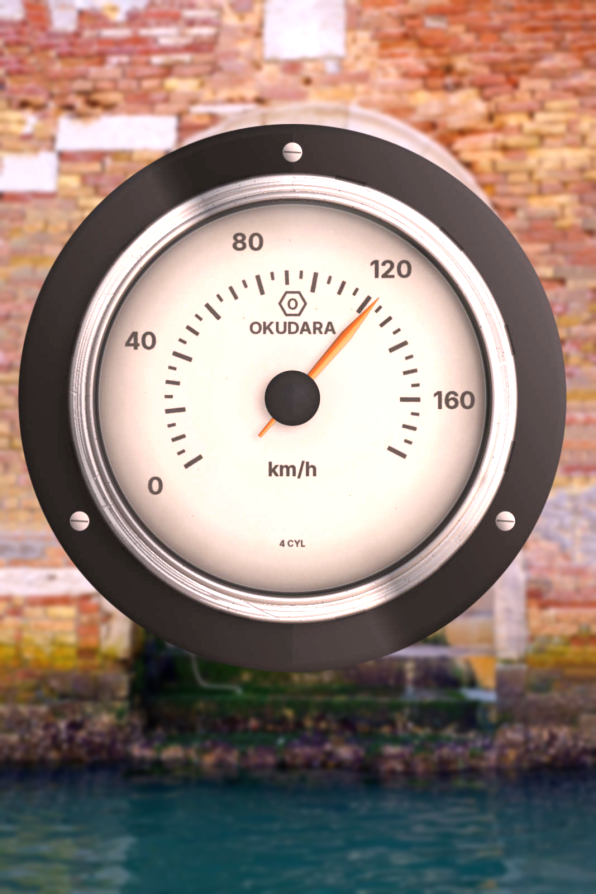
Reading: 122.5 km/h
